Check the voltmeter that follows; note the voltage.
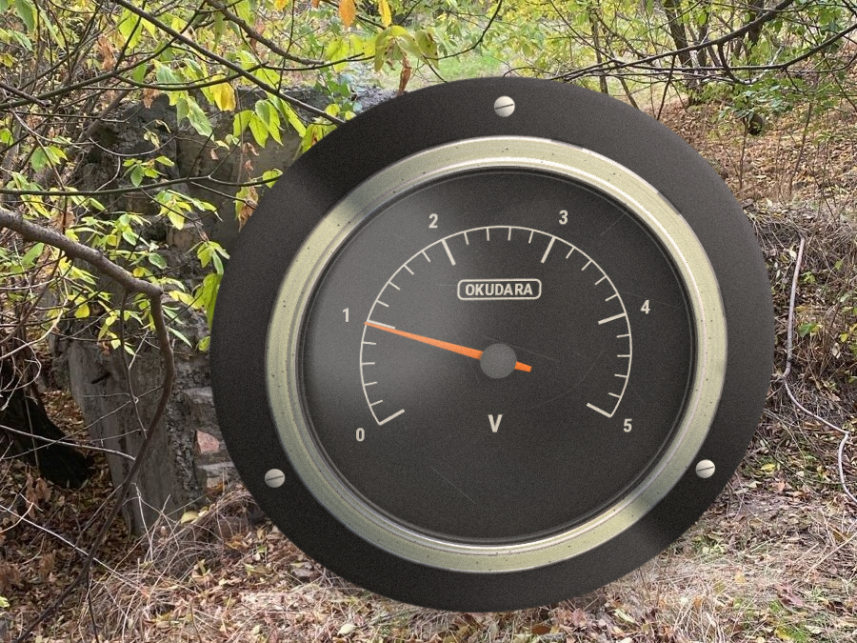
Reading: 1 V
